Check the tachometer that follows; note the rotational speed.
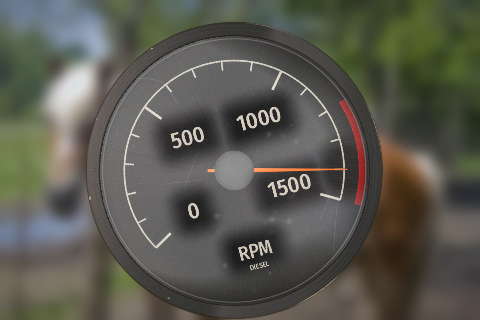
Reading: 1400 rpm
